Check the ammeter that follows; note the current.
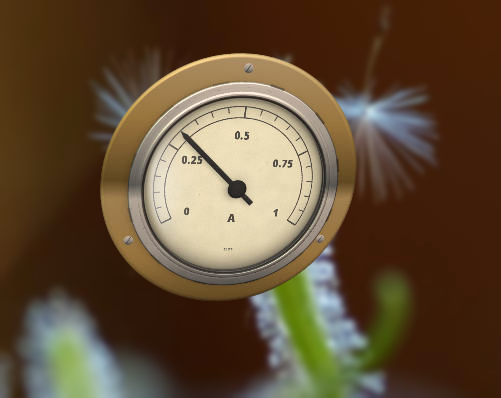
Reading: 0.3 A
